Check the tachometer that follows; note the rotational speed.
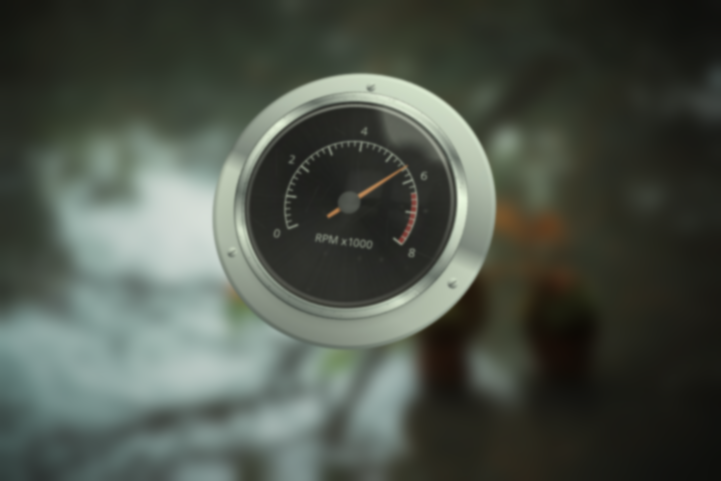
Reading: 5600 rpm
